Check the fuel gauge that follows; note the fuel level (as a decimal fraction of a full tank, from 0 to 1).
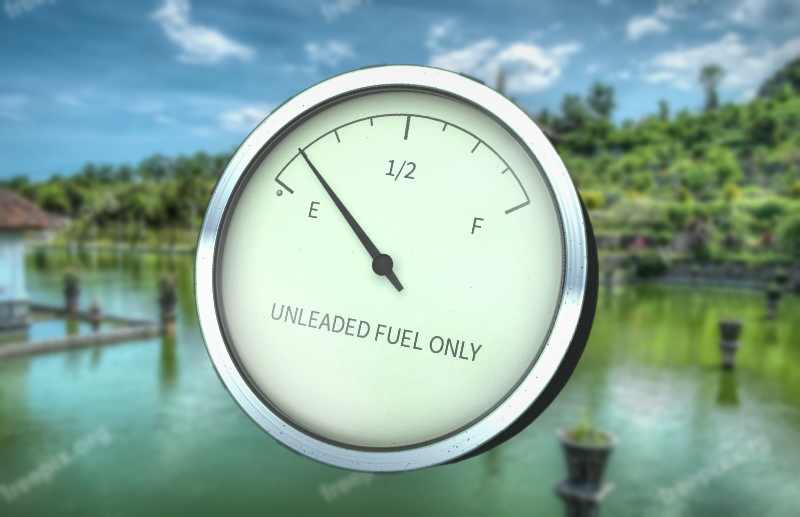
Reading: 0.125
